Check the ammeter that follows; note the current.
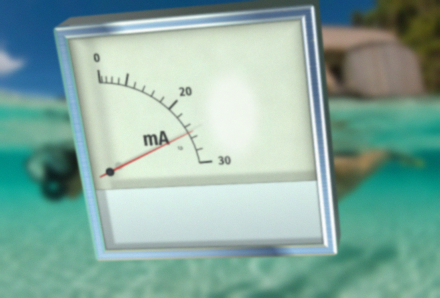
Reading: 25 mA
